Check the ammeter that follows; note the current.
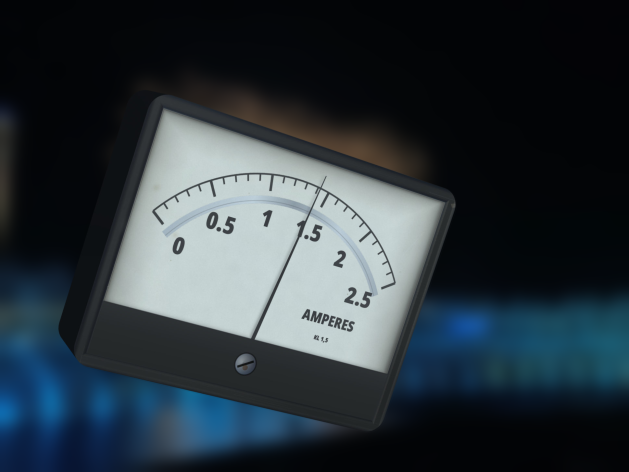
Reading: 1.4 A
